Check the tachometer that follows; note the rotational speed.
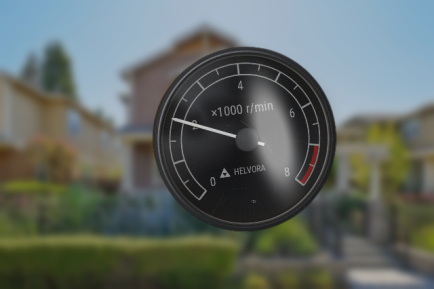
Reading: 2000 rpm
